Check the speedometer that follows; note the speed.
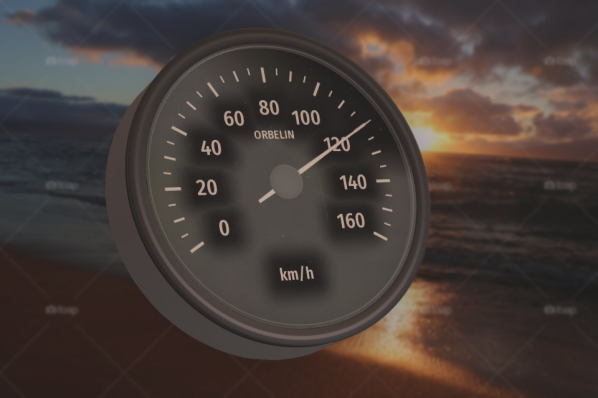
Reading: 120 km/h
